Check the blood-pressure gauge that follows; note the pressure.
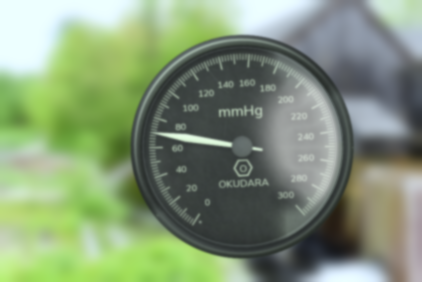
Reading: 70 mmHg
